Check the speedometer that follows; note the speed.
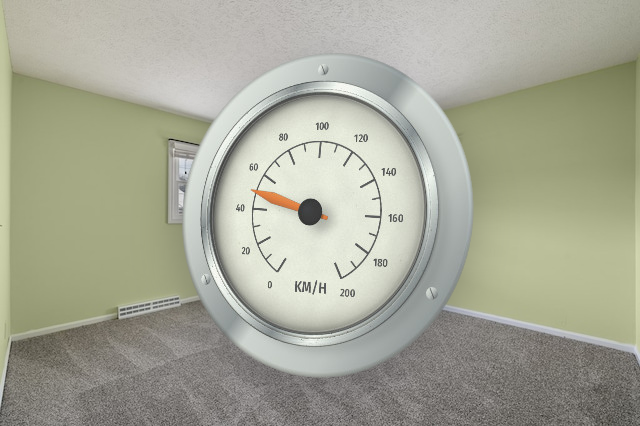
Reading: 50 km/h
